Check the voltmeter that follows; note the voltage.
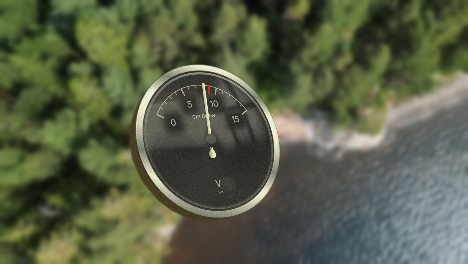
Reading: 8 V
